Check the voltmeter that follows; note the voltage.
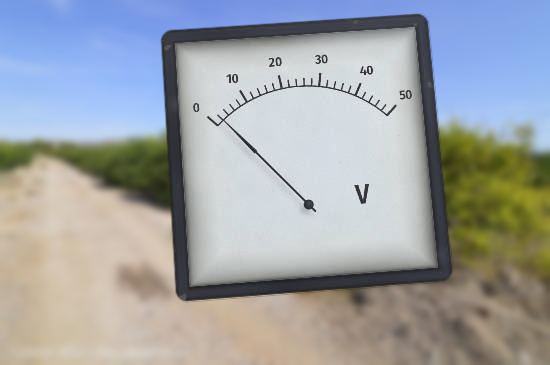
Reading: 2 V
